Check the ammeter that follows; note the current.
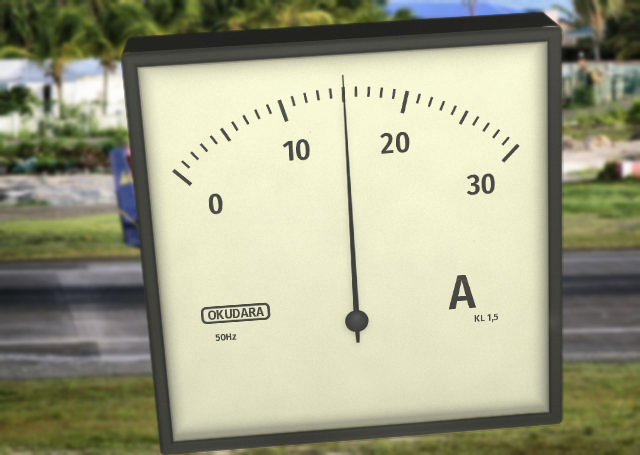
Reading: 15 A
